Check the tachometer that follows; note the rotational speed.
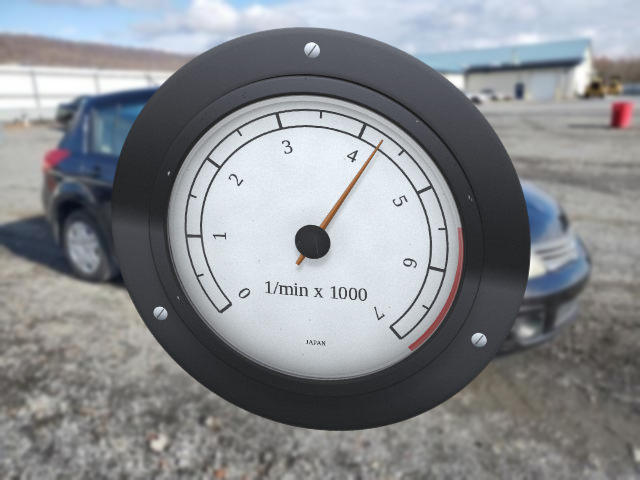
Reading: 4250 rpm
